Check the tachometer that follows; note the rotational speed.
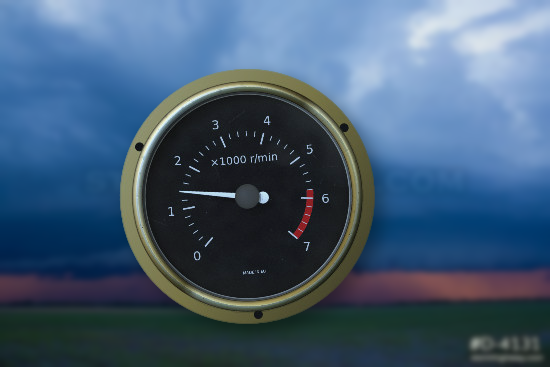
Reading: 1400 rpm
